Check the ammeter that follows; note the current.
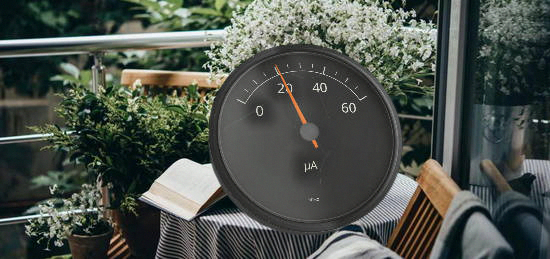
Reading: 20 µA
